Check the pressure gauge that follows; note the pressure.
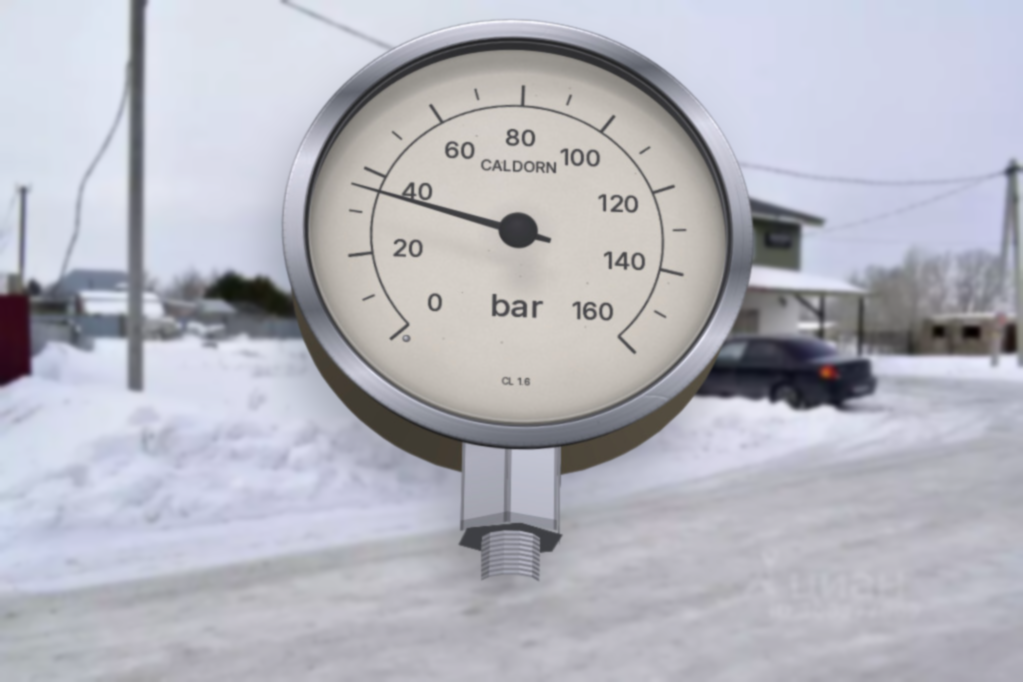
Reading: 35 bar
